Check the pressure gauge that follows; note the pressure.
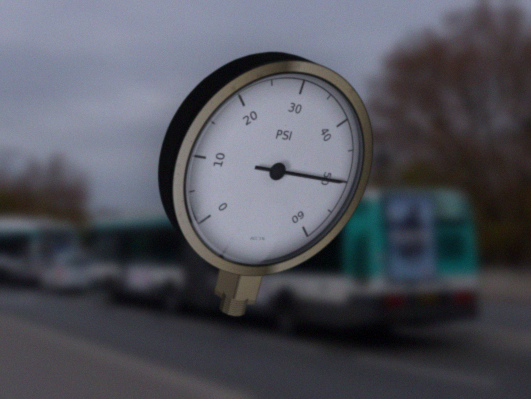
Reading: 50 psi
